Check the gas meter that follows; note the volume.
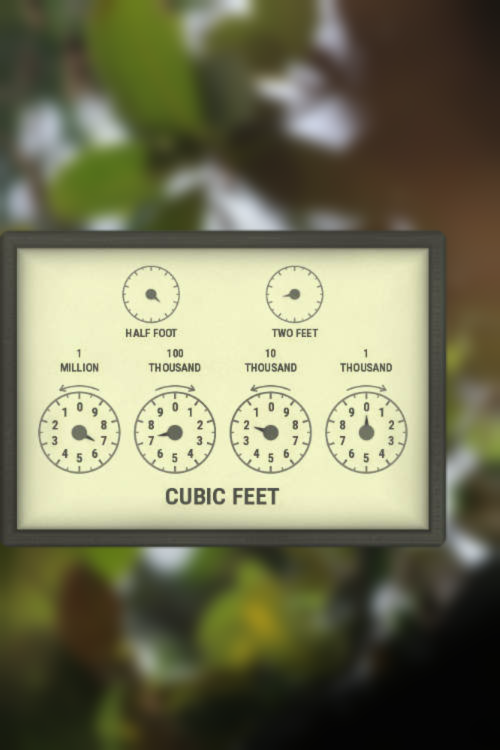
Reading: 672000 ft³
